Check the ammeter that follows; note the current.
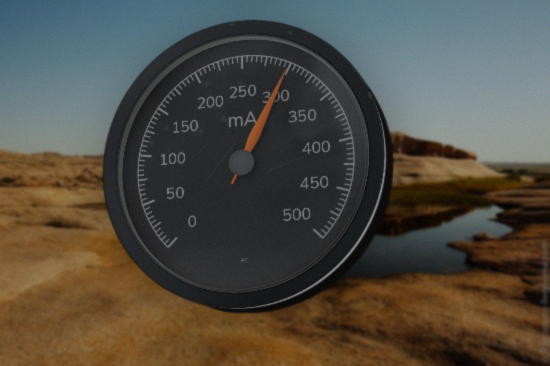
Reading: 300 mA
